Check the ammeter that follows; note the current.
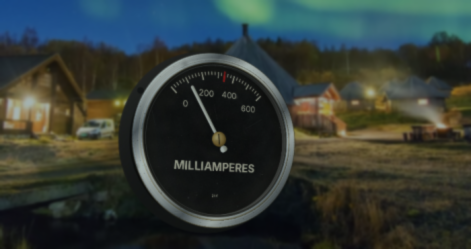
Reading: 100 mA
